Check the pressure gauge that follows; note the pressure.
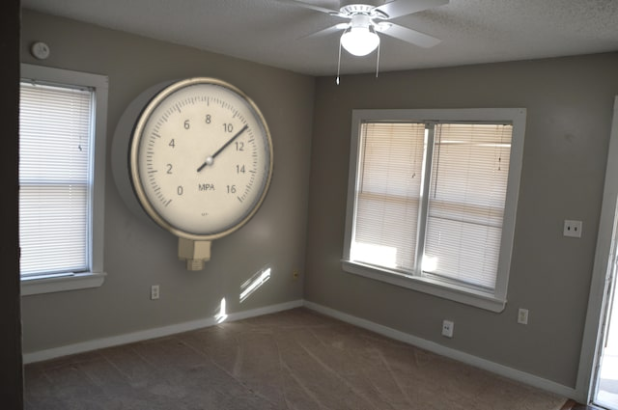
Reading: 11 MPa
